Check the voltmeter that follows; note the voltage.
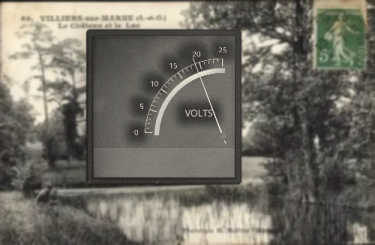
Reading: 19 V
